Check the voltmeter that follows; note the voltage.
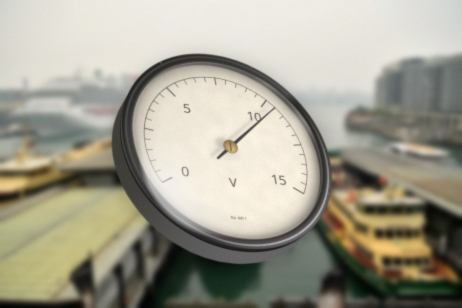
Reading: 10.5 V
